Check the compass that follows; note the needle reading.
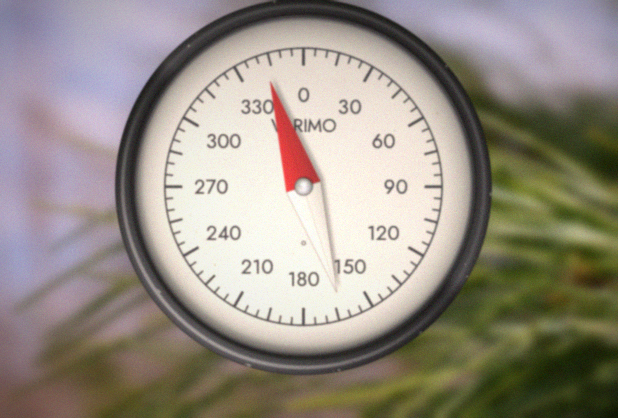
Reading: 342.5 °
